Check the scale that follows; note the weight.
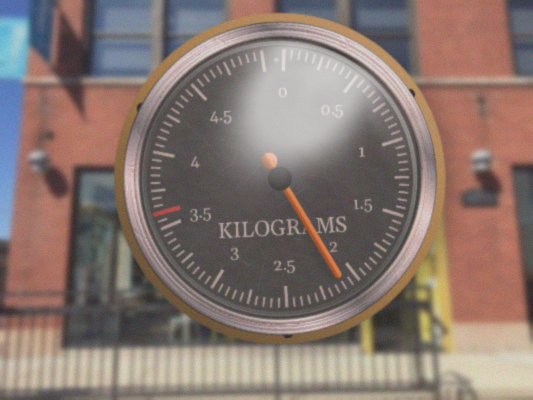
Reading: 2.1 kg
